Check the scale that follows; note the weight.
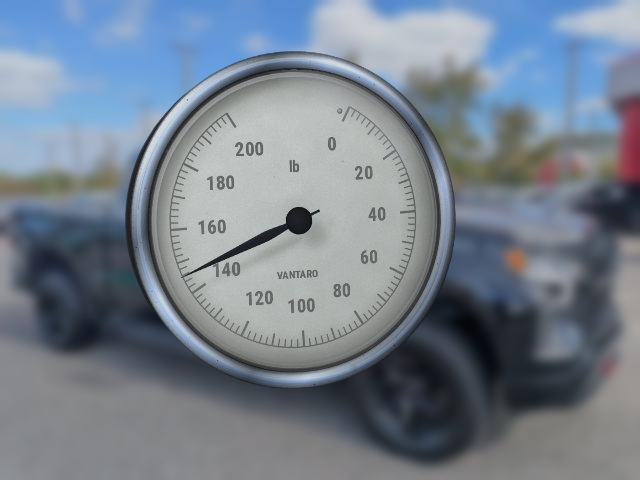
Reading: 146 lb
